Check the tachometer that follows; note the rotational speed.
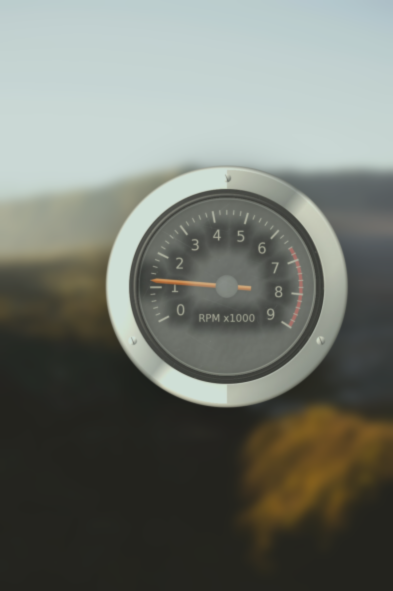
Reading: 1200 rpm
